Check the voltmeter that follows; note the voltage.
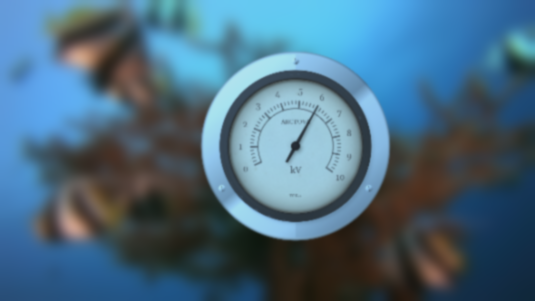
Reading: 6 kV
